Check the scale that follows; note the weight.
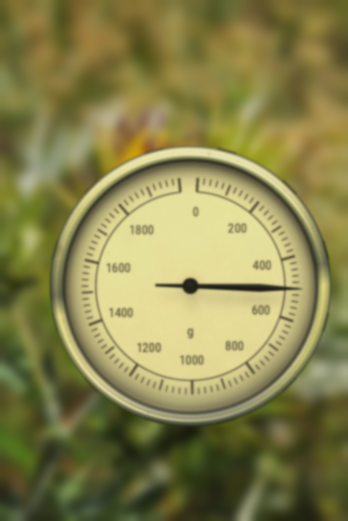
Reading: 500 g
